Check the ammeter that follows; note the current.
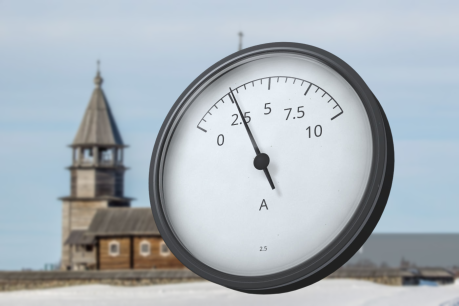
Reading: 2.75 A
